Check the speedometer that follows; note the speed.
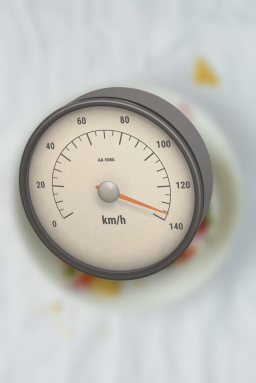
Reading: 135 km/h
